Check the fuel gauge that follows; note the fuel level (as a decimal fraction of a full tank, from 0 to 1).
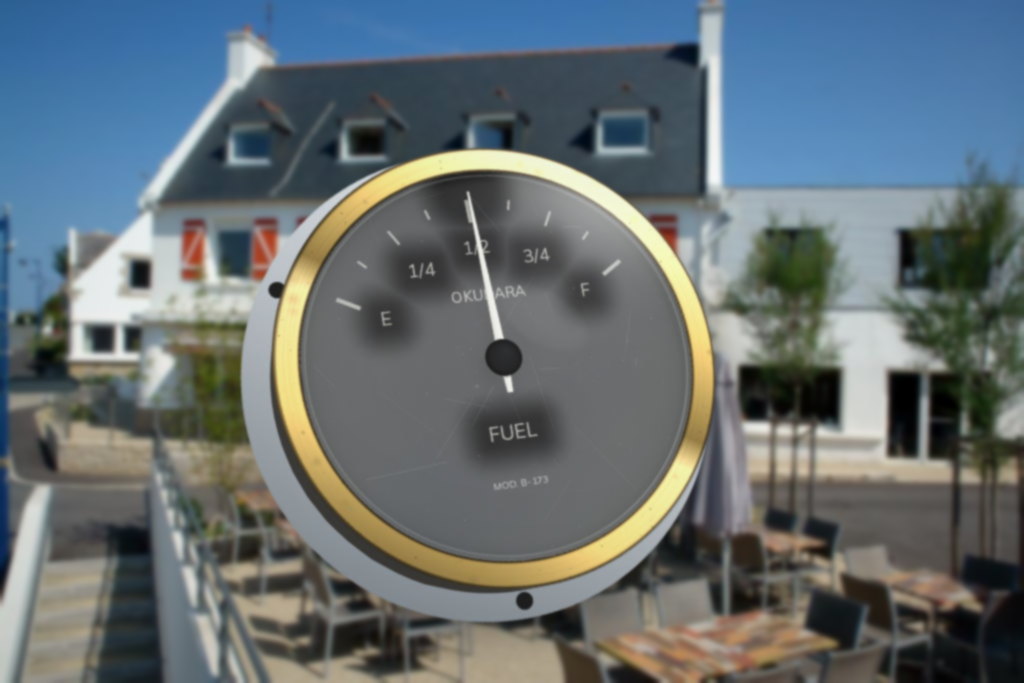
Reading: 0.5
